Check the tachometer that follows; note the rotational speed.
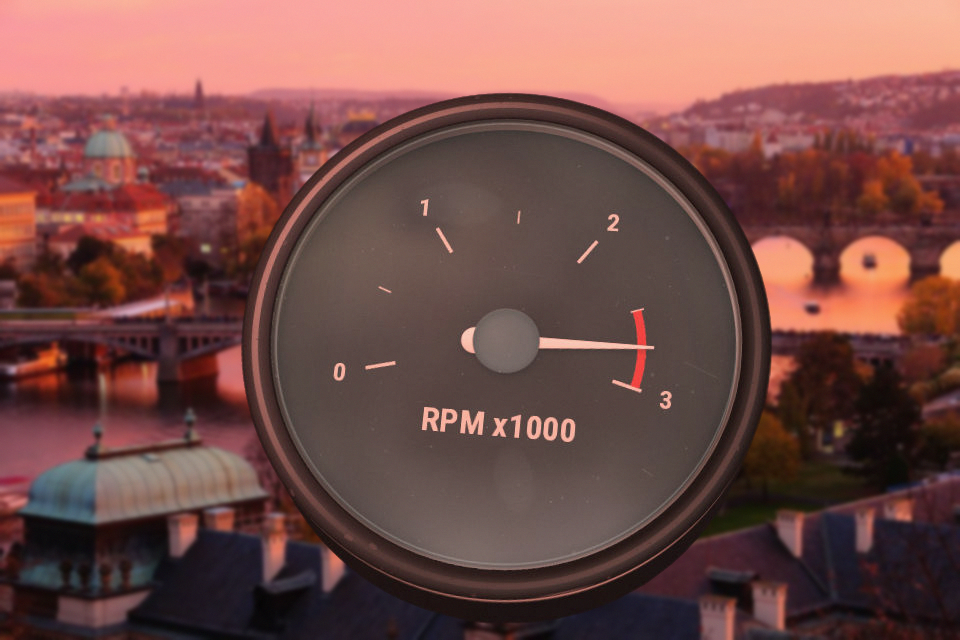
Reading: 2750 rpm
